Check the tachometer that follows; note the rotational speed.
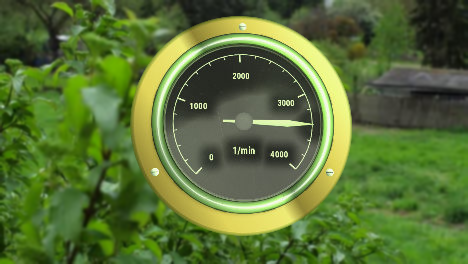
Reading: 3400 rpm
